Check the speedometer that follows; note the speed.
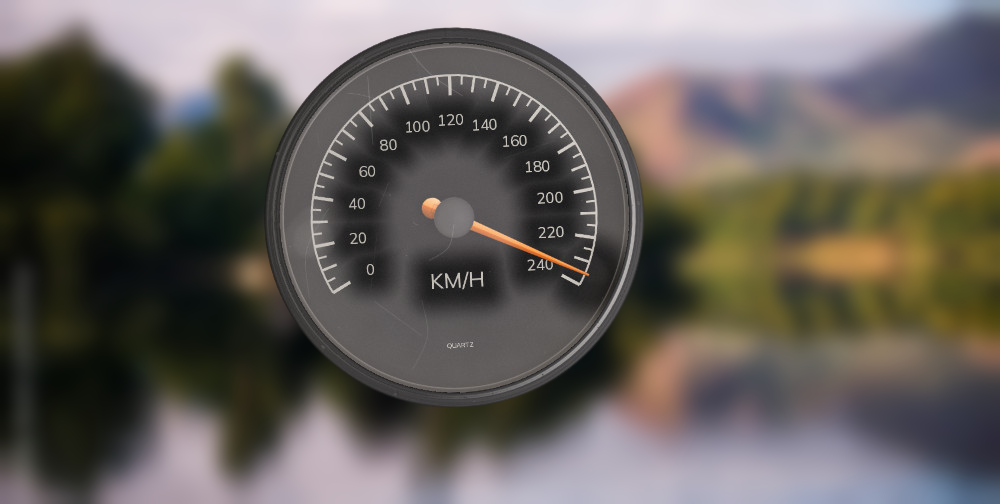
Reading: 235 km/h
